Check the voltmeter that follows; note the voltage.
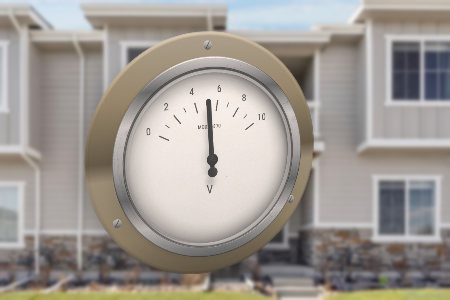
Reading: 5 V
